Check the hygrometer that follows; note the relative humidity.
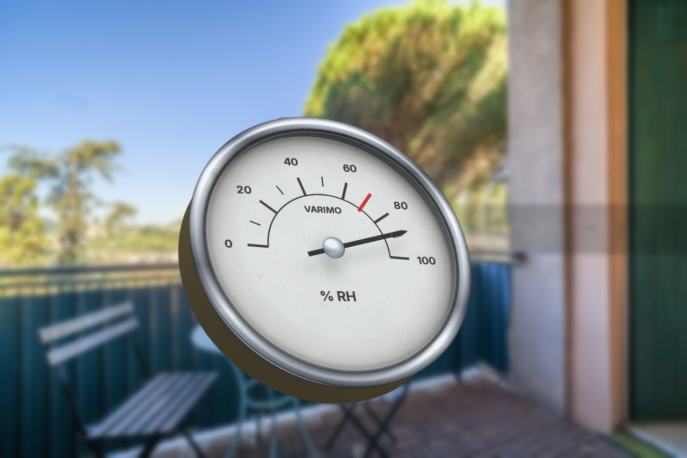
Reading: 90 %
